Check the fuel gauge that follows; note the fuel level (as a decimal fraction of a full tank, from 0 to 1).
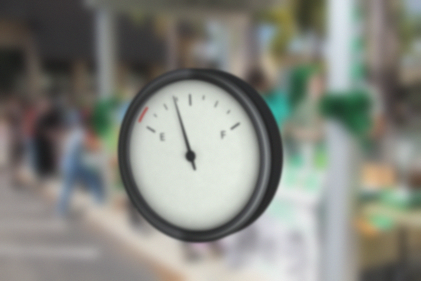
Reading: 0.375
